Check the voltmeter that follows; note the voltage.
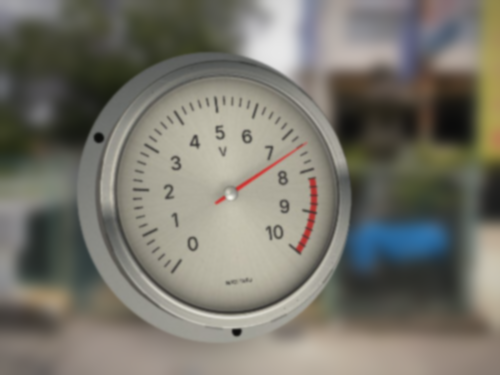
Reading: 7.4 V
